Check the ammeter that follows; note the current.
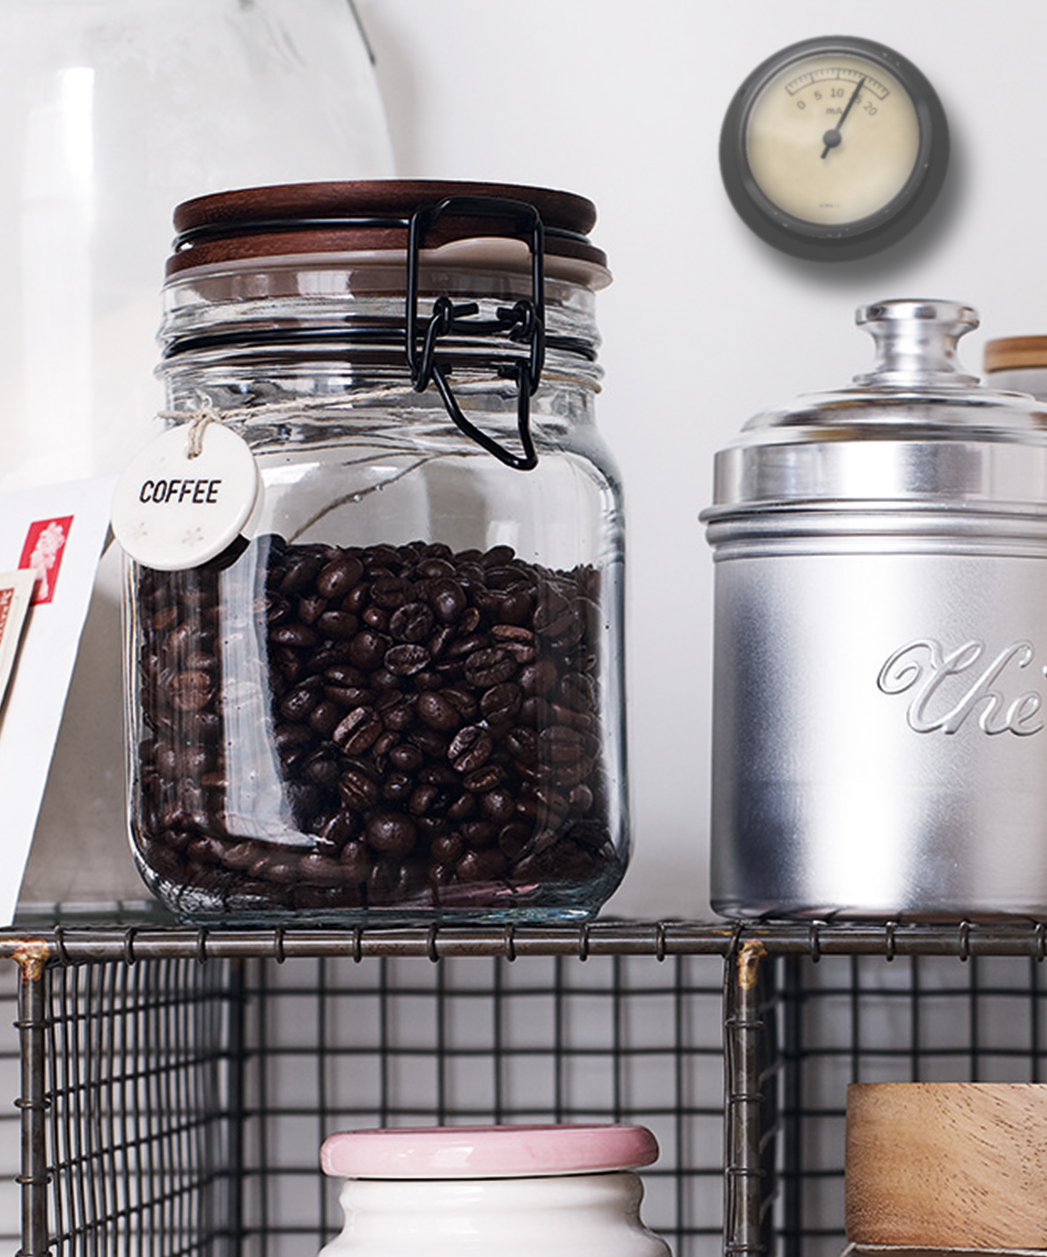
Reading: 15 mA
